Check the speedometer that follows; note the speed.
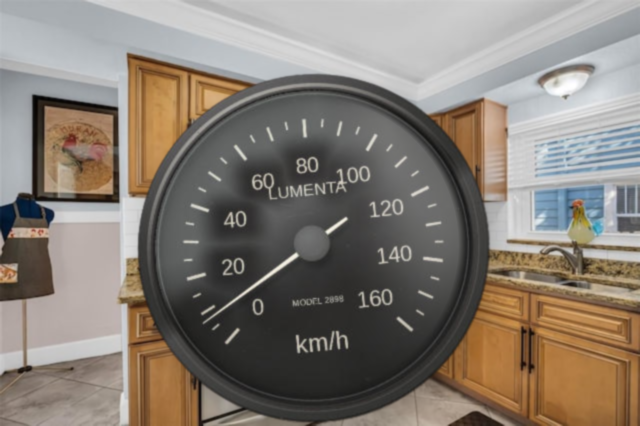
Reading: 7.5 km/h
